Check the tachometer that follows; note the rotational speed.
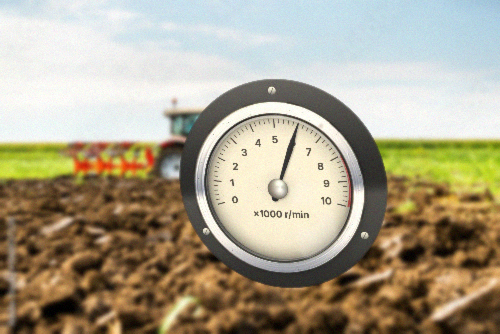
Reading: 6000 rpm
